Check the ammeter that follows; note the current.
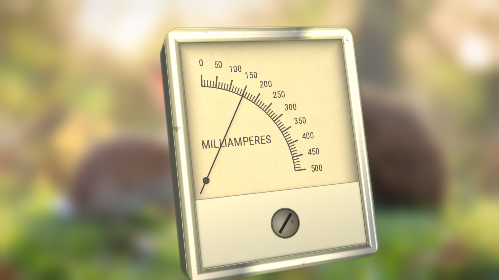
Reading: 150 mA
